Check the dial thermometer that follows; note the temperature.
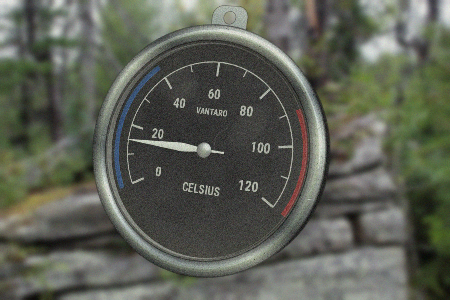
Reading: 15 °C
